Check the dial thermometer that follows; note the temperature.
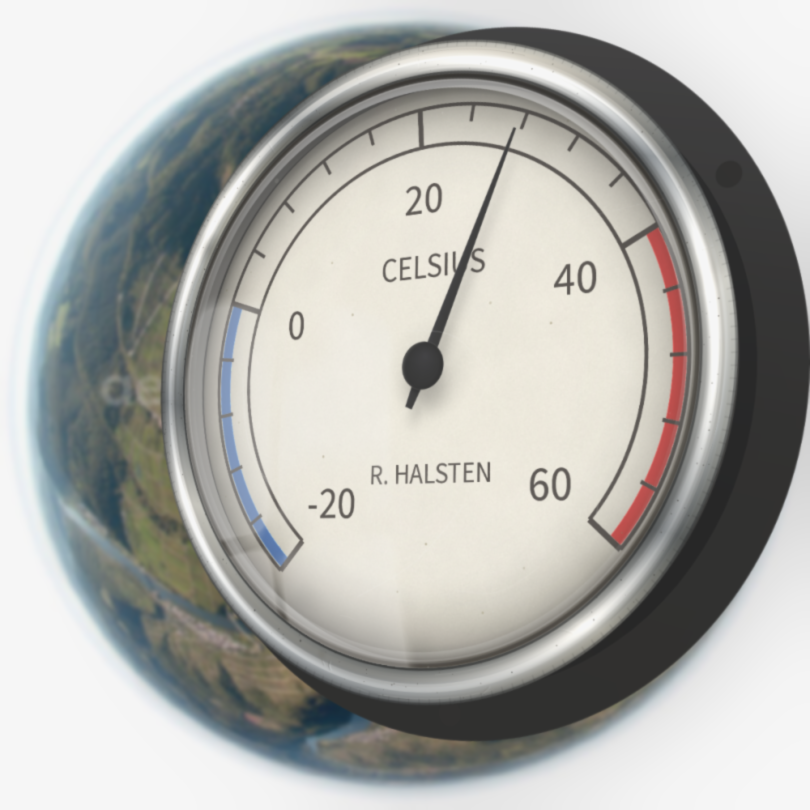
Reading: 28 °C
